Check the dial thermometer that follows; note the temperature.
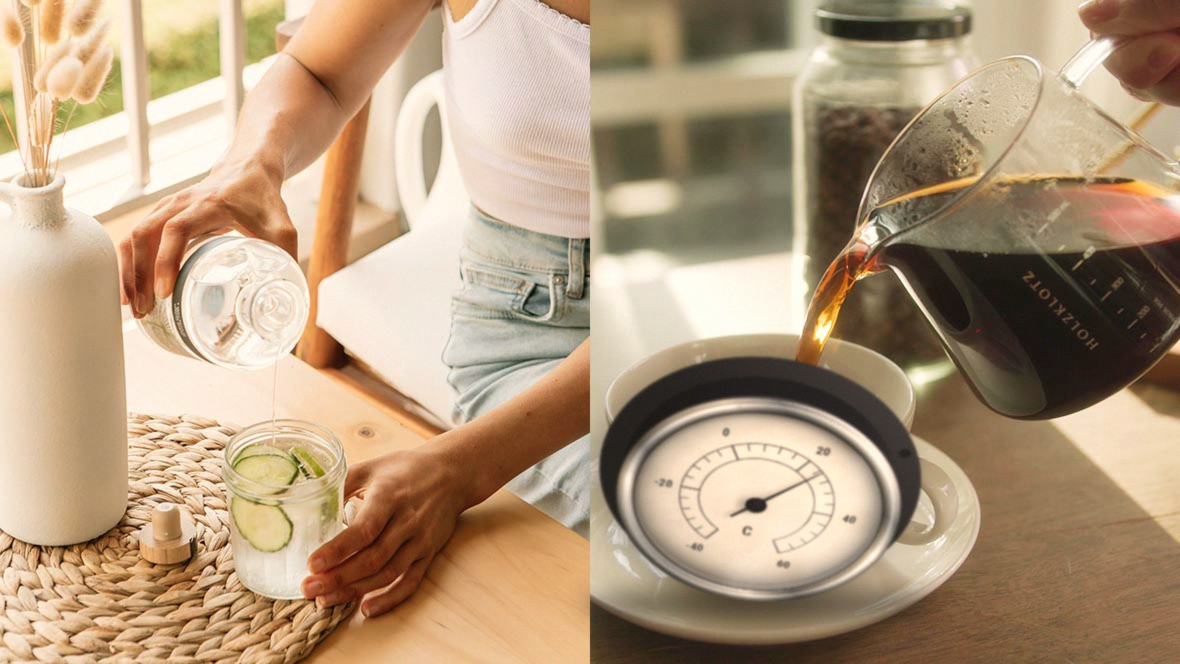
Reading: 24 °C
